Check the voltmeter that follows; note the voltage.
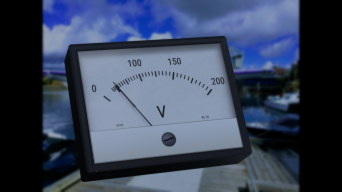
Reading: 50 V
